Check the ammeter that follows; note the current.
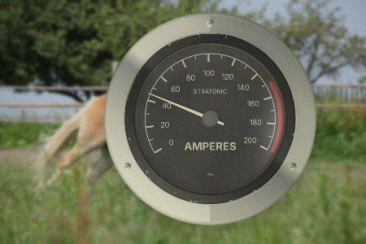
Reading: 45 A
